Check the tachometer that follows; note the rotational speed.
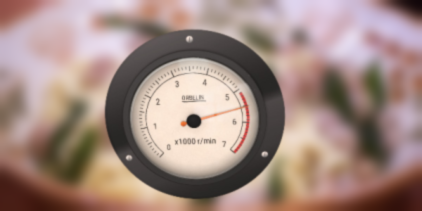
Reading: 5500 rpm
